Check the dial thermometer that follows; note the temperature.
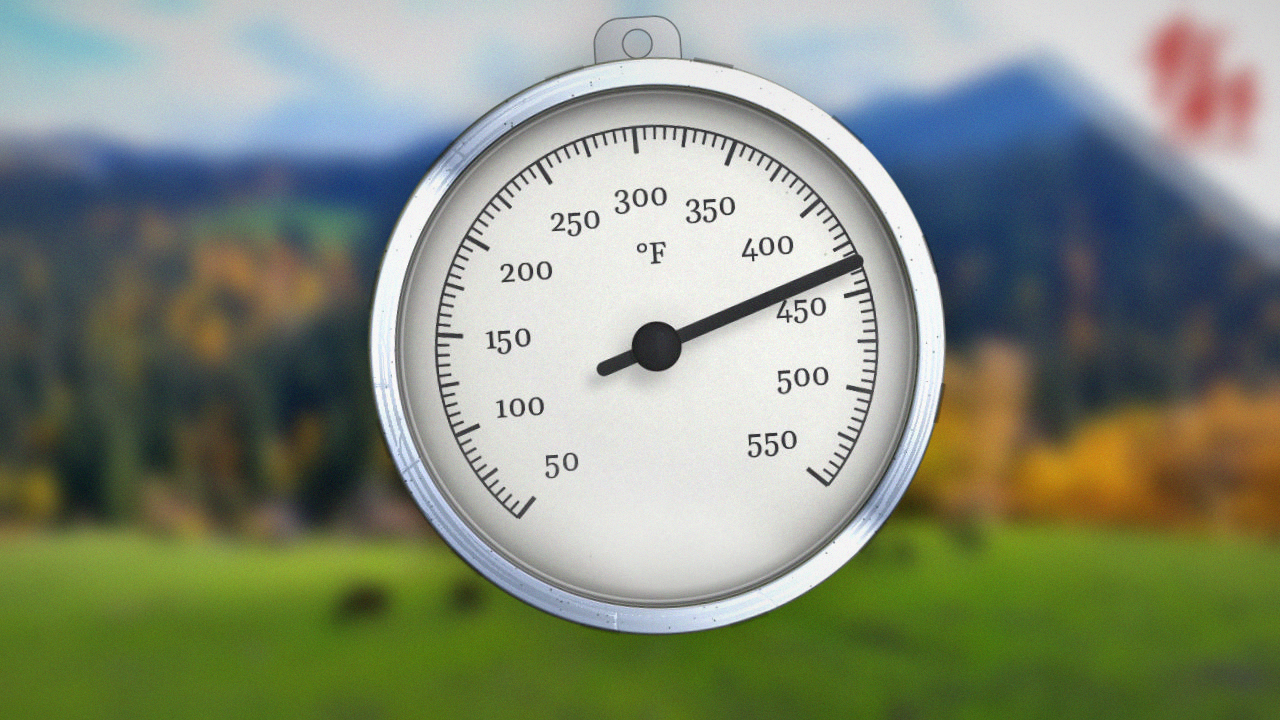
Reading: 435 °F
